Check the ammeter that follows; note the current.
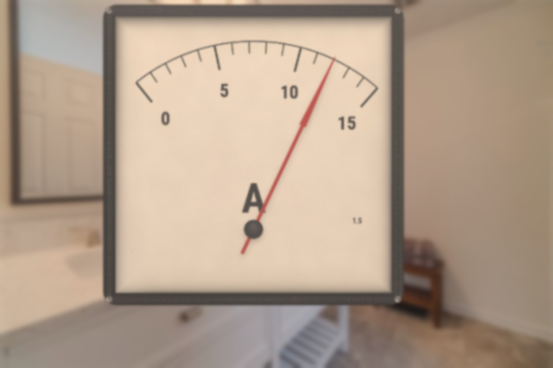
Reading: 12 A
